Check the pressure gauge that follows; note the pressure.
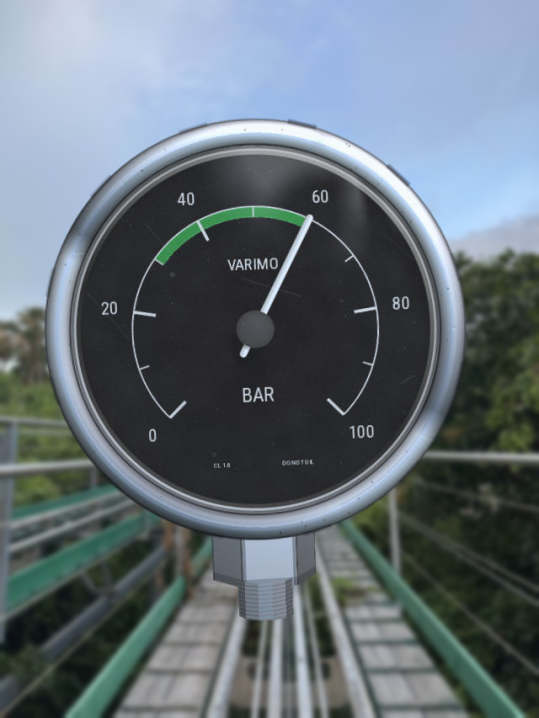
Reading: 60 bar
